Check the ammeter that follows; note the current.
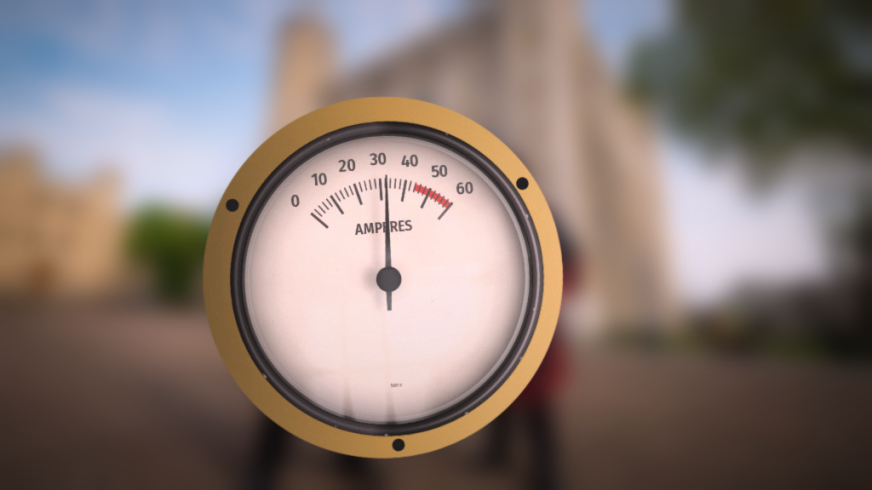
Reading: 32 A
